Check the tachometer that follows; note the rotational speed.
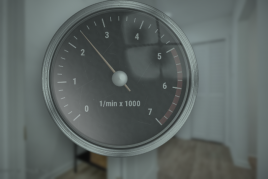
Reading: 2400 rpm
